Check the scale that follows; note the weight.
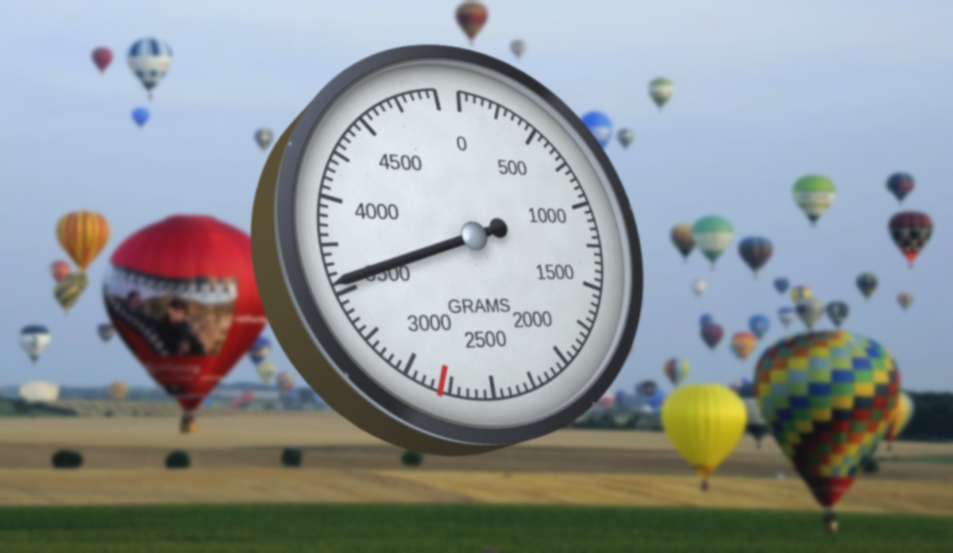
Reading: 3550 g
